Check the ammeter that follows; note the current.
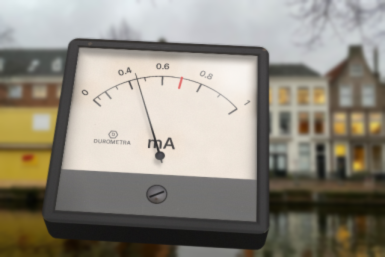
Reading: 0.45 mA
